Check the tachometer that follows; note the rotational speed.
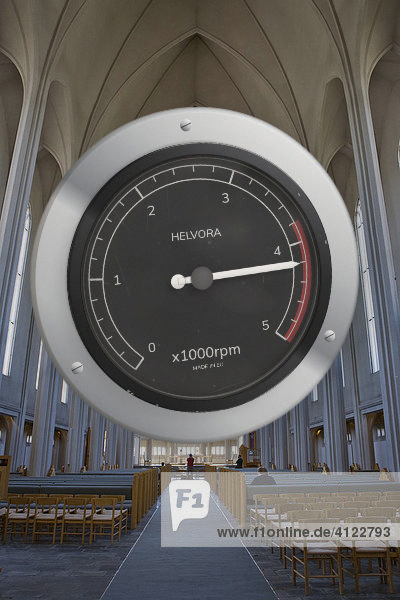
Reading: 4200 rpm
